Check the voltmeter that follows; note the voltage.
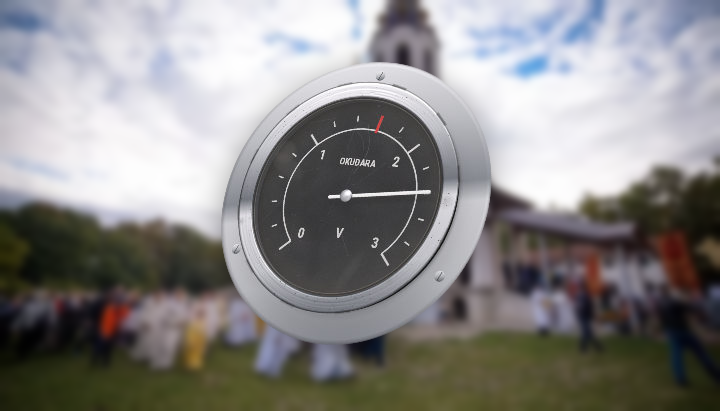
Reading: 2.4 V
